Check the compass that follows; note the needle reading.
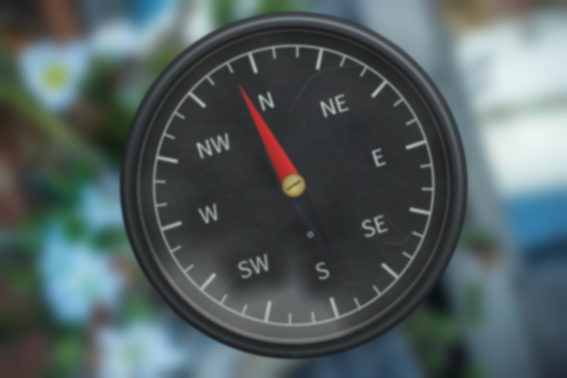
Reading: 350 °
